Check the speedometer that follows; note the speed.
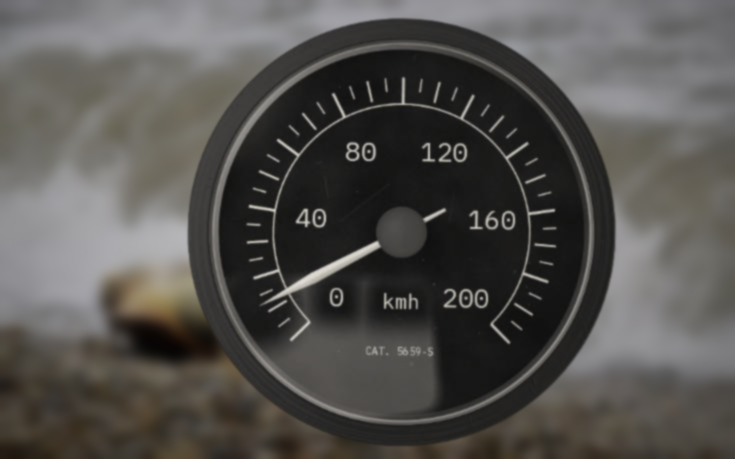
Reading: 12.5 km/h
